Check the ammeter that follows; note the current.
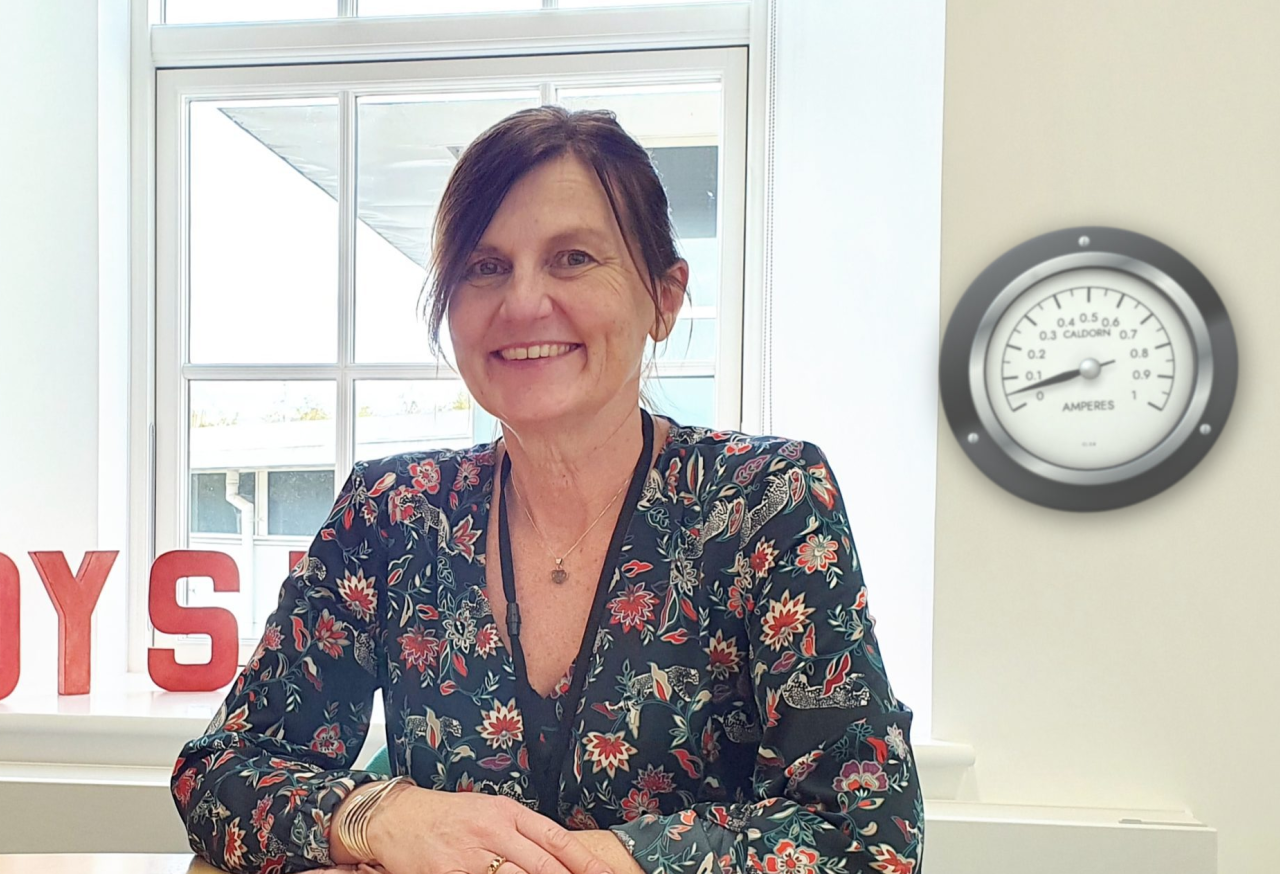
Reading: 0.05 A
